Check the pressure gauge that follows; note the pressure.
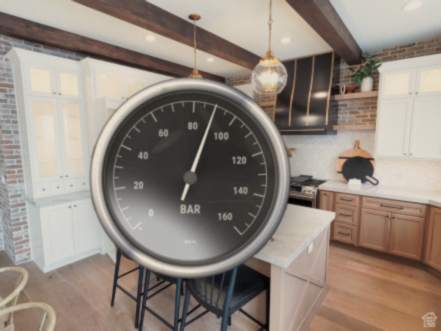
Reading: 90 bar
